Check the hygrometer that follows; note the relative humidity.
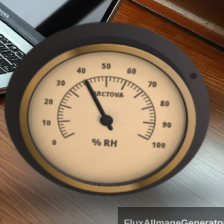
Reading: 40 %
